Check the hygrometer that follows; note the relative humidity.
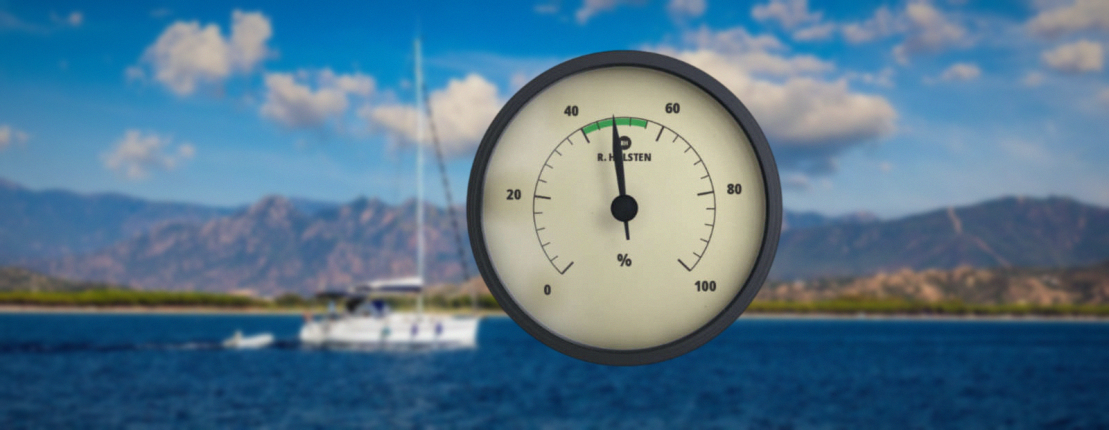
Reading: 48 %
